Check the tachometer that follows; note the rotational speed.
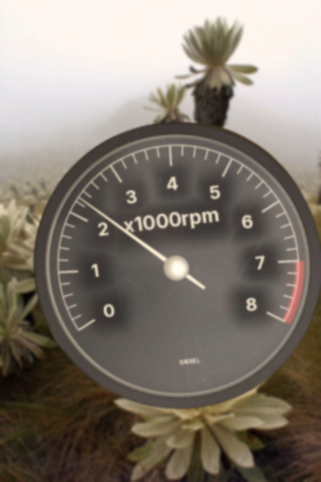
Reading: 2300 rpm
